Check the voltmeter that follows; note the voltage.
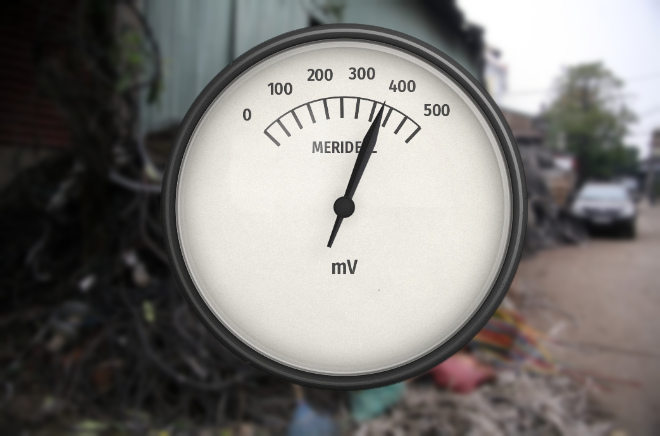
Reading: 375 mV
